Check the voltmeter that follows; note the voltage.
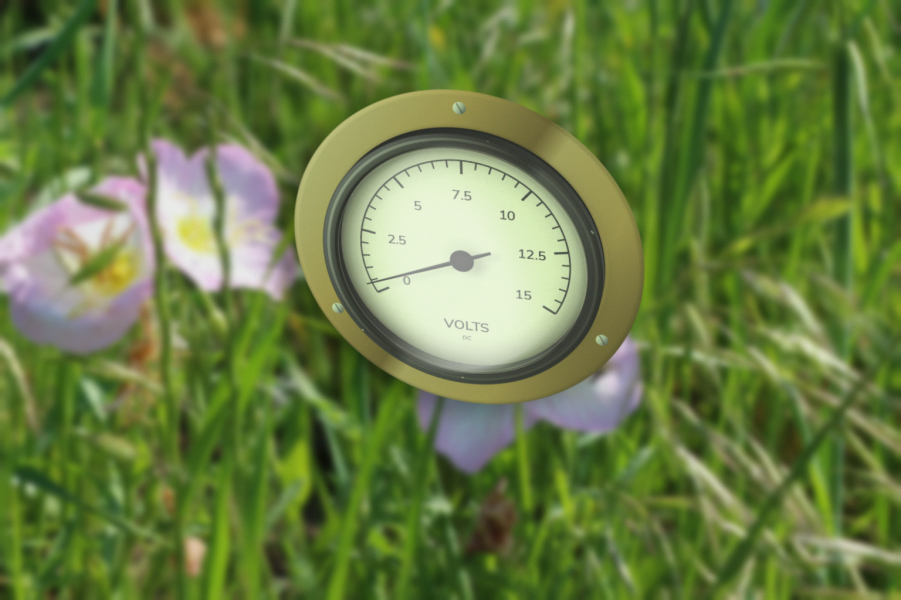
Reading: 0.5 V
